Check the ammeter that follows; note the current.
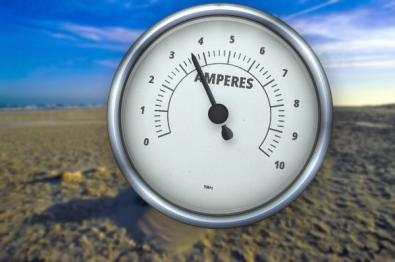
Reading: 3.6 A
